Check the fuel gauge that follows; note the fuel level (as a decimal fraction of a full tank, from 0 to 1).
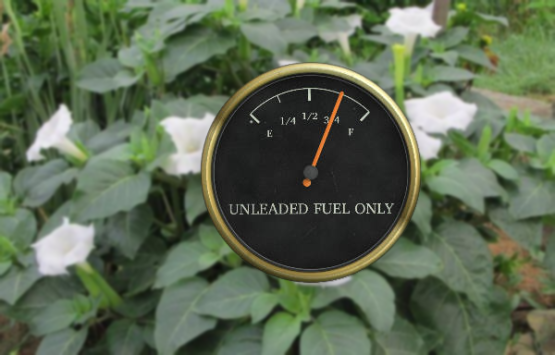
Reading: 0.75
